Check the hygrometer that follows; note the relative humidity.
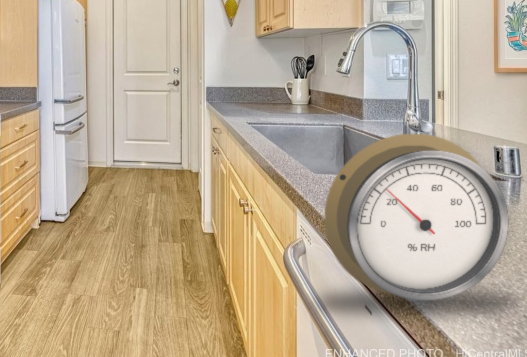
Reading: 24 %
